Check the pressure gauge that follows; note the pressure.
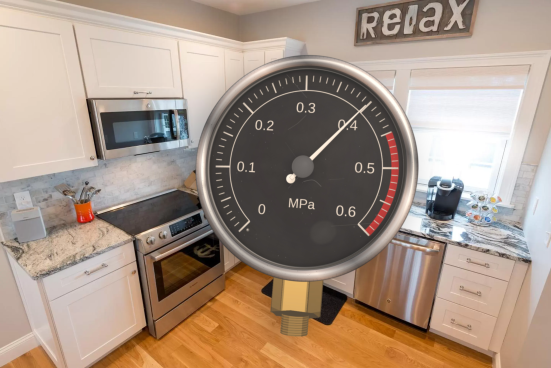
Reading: 0.4 MPa
